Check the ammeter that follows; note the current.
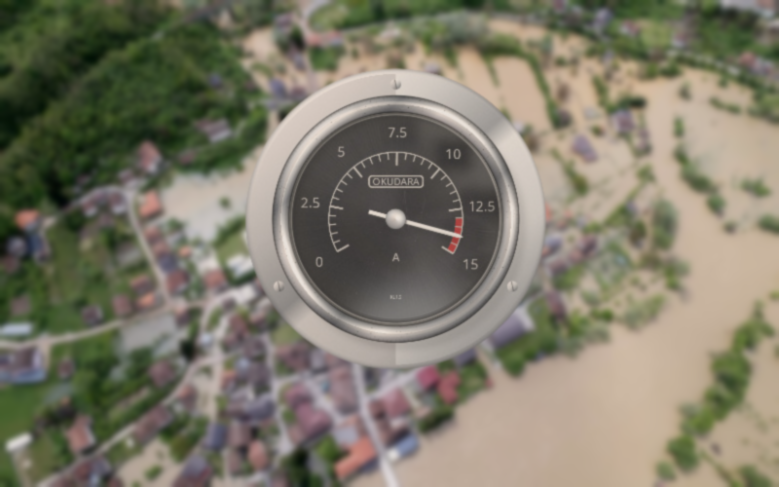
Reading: 14 A
